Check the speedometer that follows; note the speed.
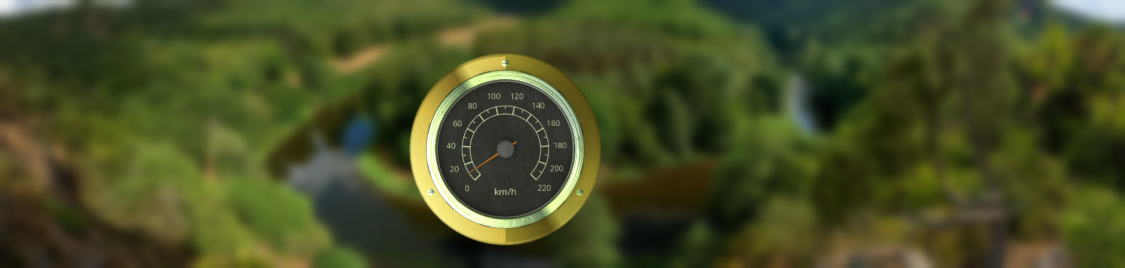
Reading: 10 km/h
